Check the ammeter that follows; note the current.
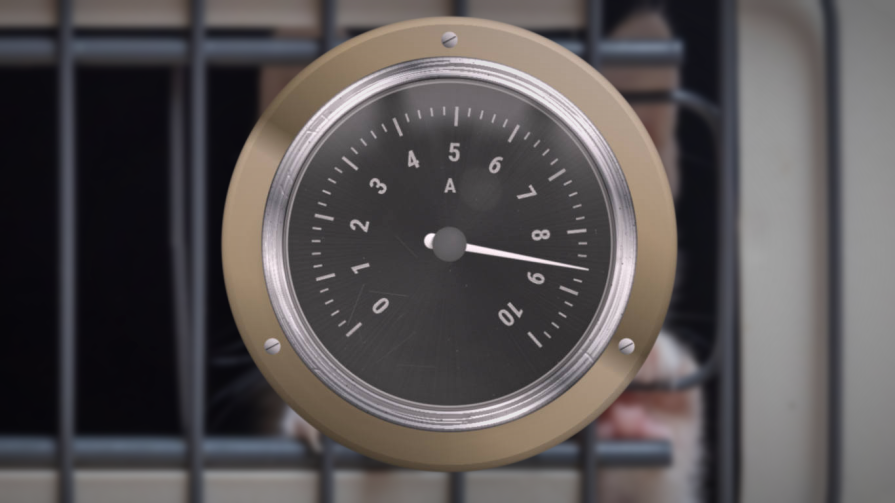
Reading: 8.6 A
